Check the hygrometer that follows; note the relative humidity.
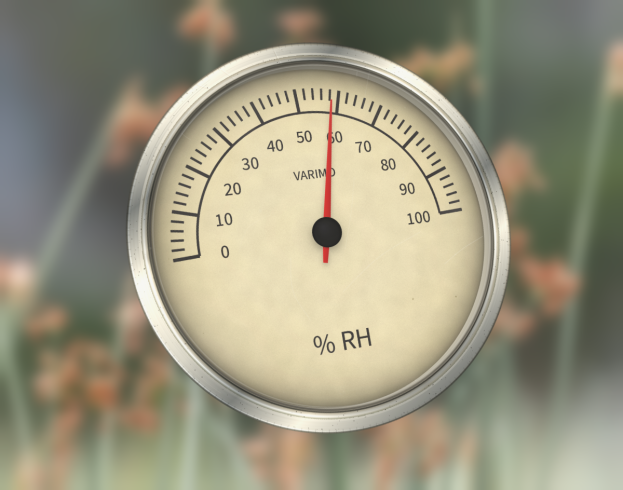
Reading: 58 %
